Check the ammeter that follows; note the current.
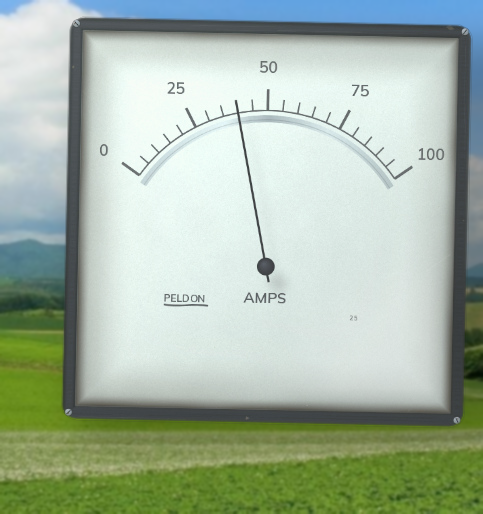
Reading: 40 A
